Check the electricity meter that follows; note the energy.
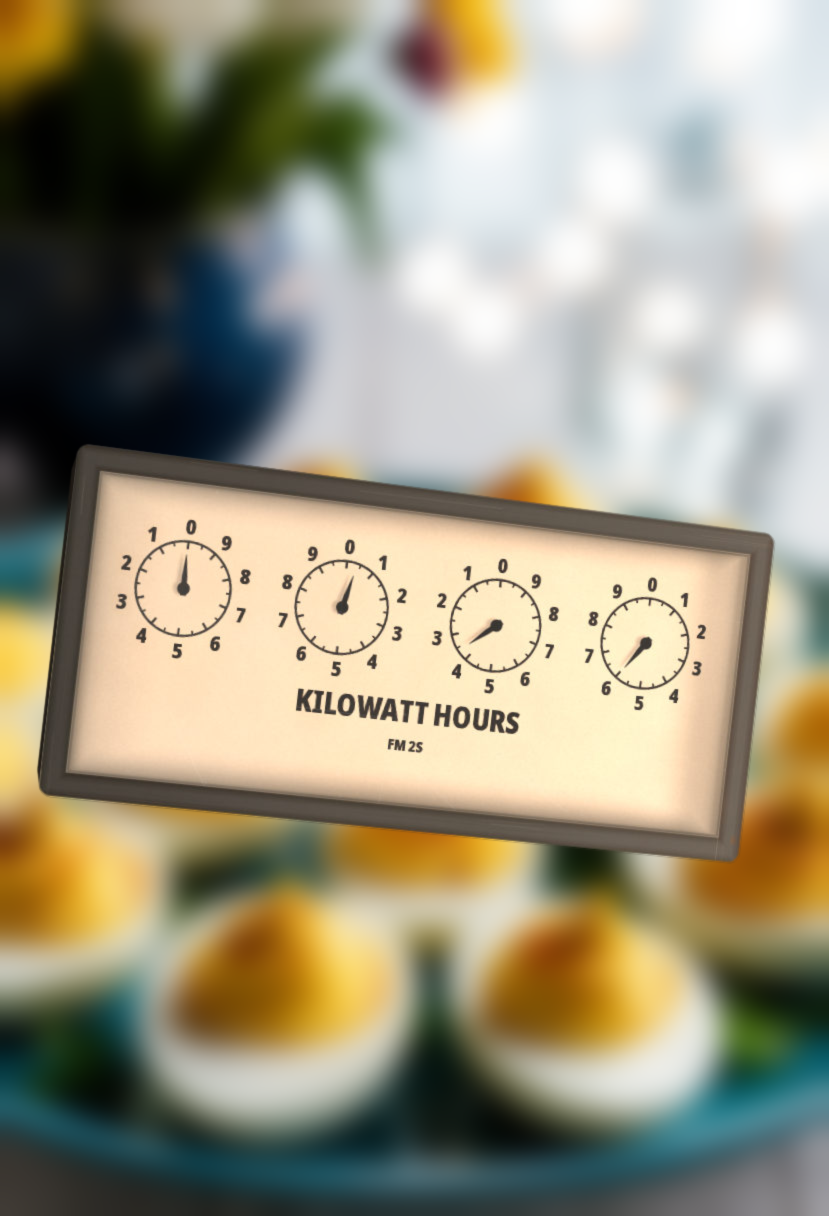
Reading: 36 kWh
